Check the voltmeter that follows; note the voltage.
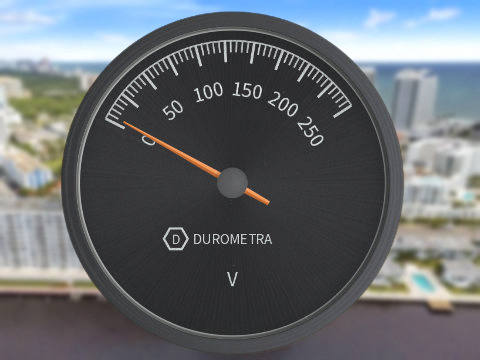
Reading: 5 V
